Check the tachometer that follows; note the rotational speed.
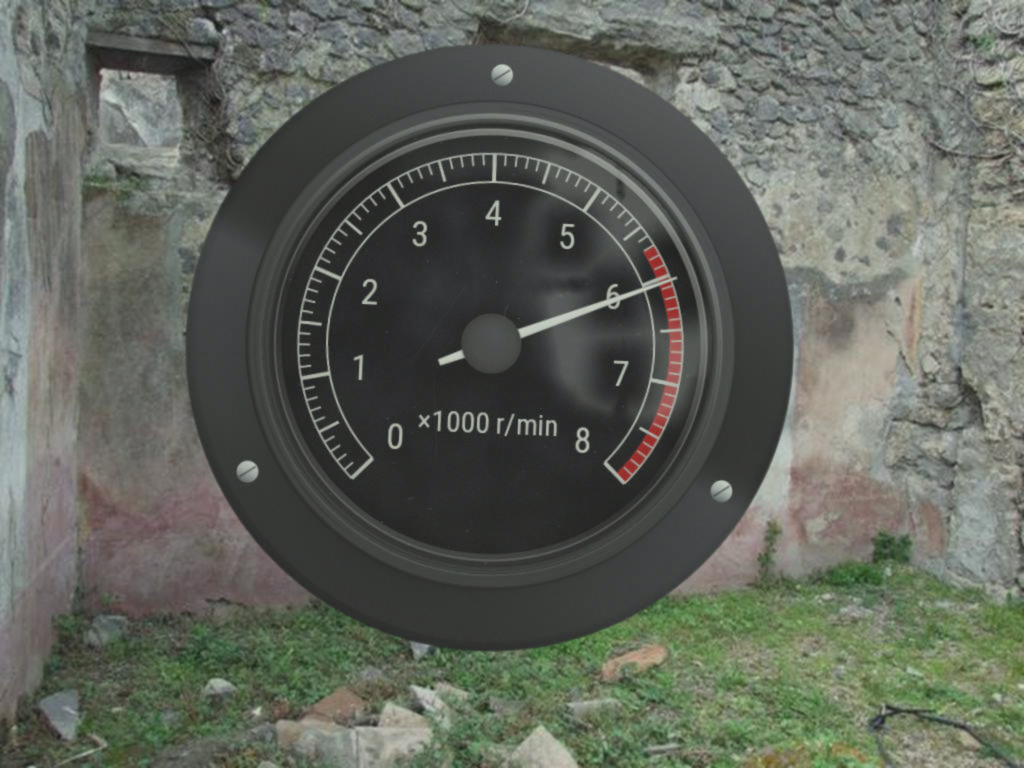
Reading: 6050 rpm
